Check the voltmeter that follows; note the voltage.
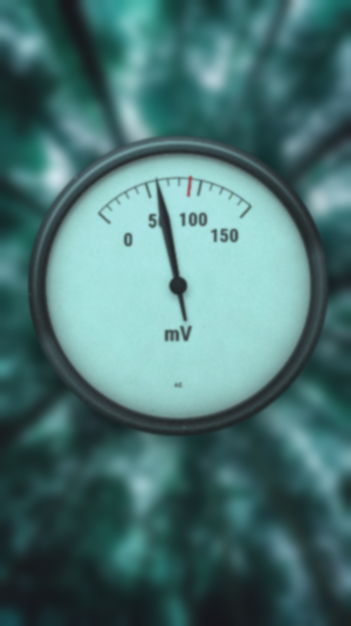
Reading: 60 mV
